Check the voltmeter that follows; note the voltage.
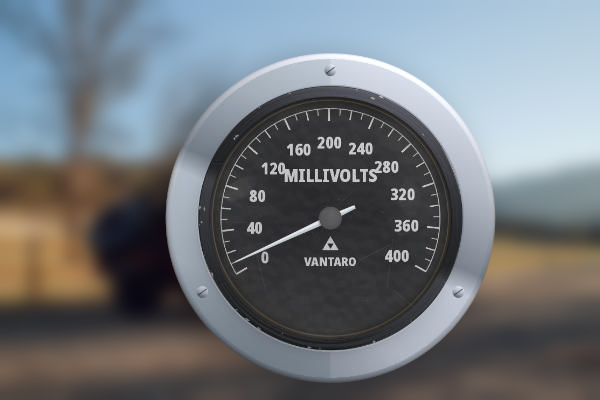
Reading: 10 mV
